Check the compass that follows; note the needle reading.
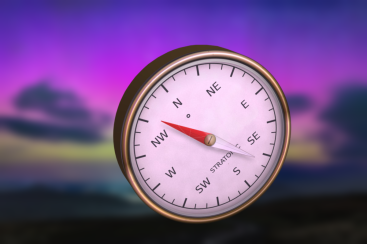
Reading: 335 °
